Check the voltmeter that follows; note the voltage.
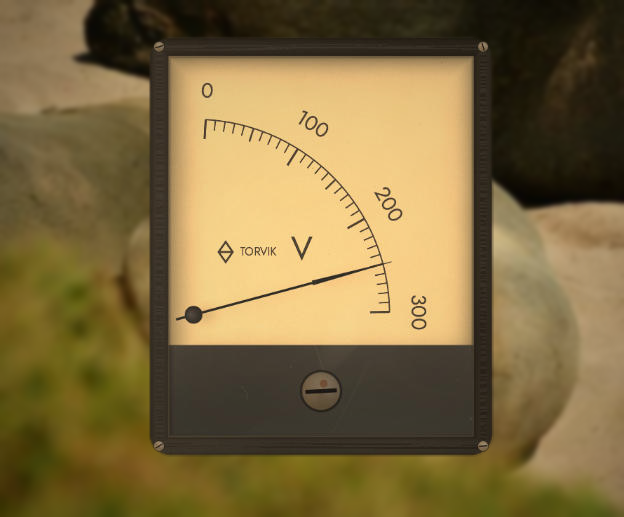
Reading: 250 V
